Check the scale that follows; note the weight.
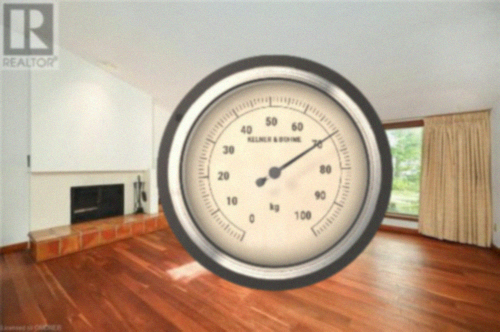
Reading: 70 kg
